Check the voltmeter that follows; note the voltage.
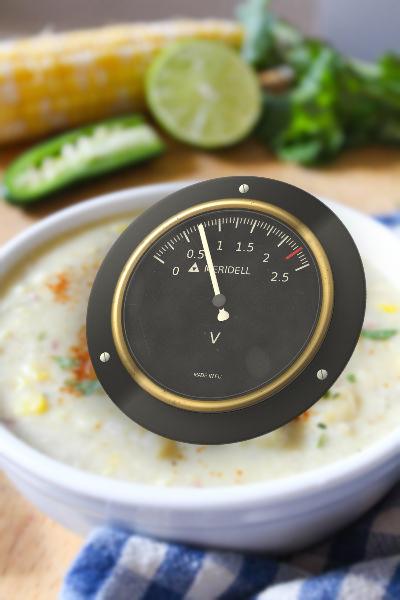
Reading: 0.75 V
